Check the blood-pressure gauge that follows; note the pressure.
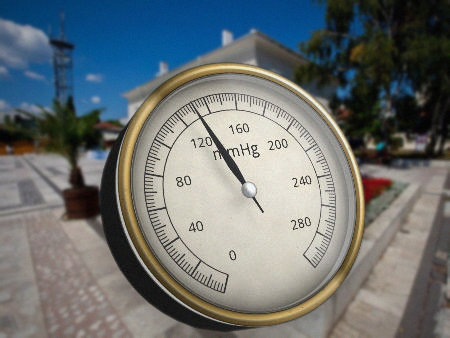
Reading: 130 mmHg
